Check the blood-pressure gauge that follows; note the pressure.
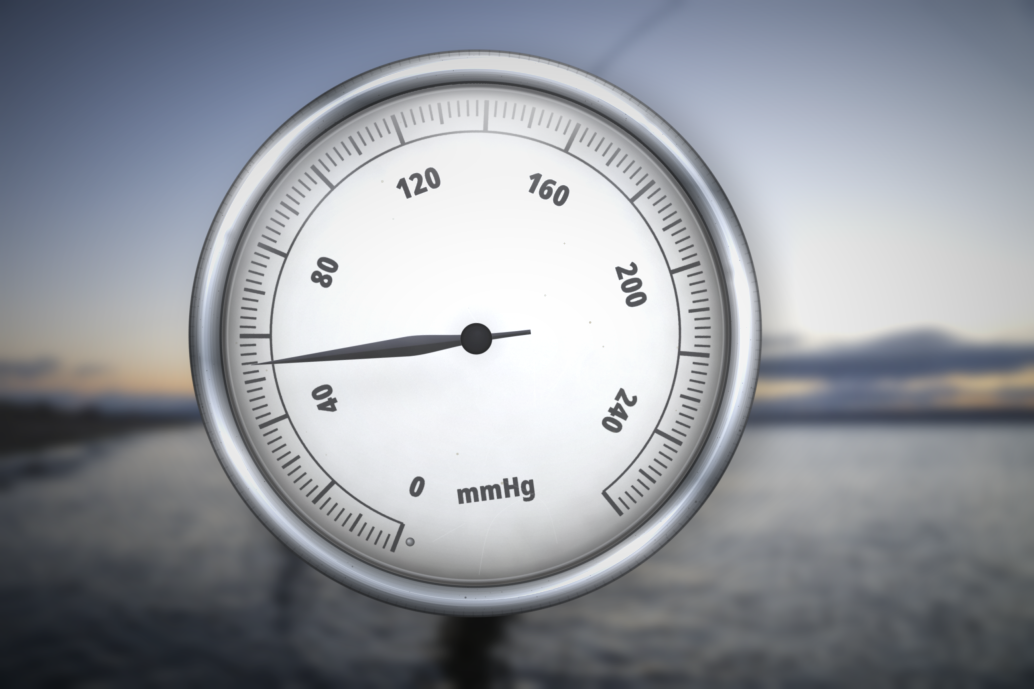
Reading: 54 mmHg
